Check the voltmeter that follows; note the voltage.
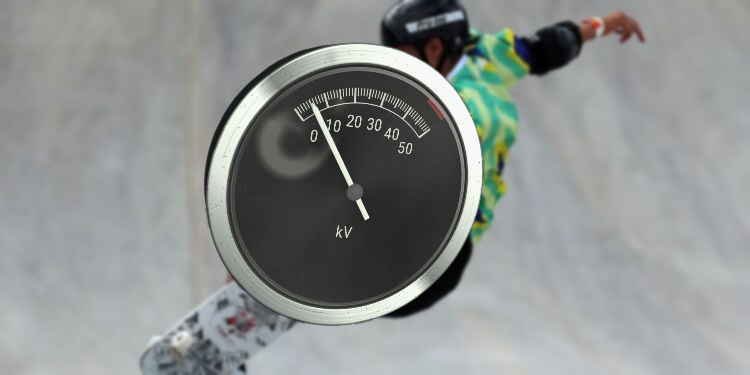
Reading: 5 kV
